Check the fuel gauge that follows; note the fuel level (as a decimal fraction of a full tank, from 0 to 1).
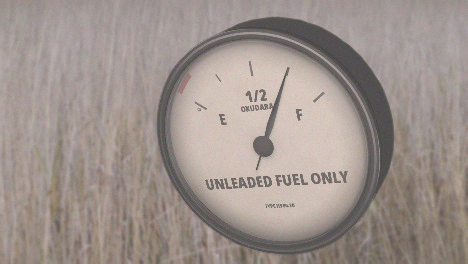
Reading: 0.75
